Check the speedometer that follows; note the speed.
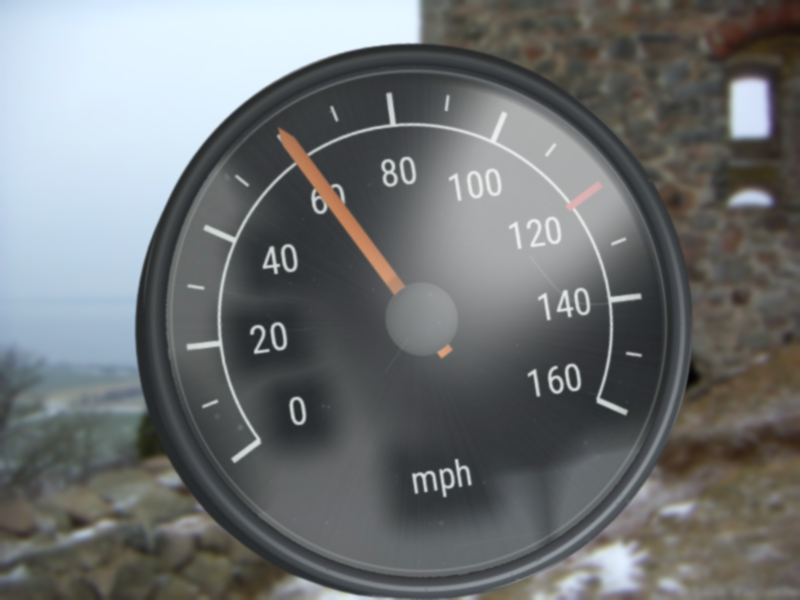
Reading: 60 mph
